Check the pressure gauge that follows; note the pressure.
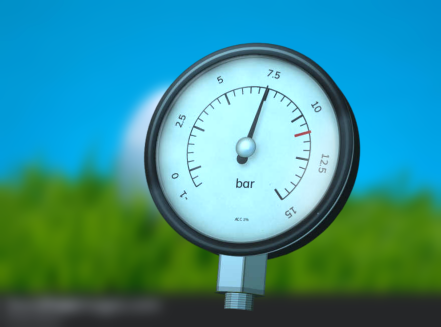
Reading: 7.5 bar
